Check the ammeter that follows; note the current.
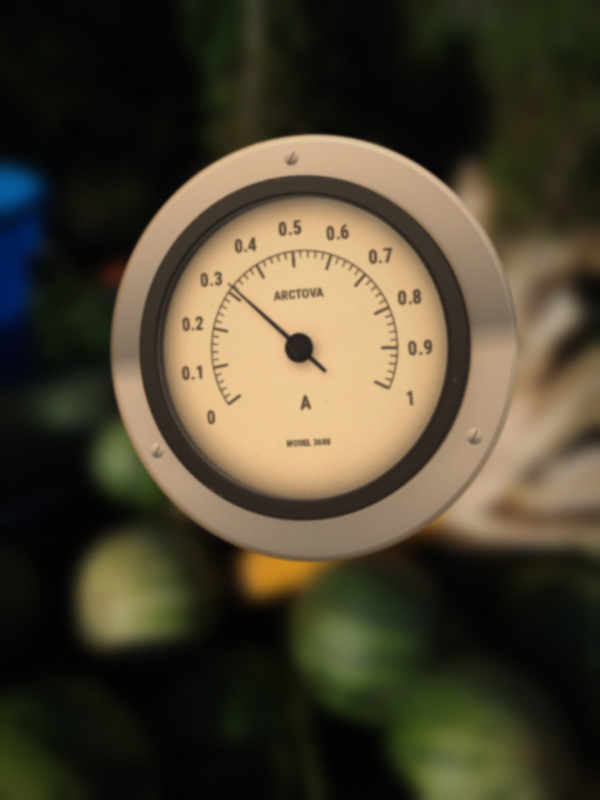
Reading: 0.32 A
